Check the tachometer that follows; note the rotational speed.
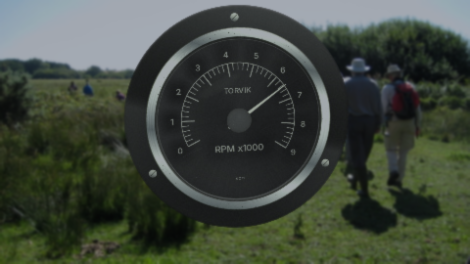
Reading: 6400 rpm
